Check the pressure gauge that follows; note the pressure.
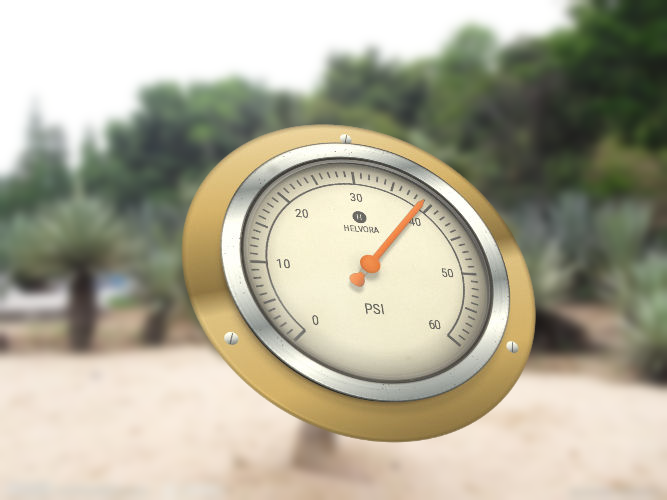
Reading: 39 psi
